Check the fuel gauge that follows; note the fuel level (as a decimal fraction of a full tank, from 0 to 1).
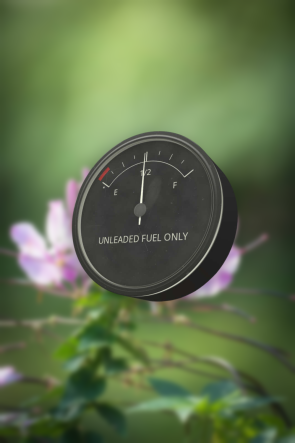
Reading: 0.5
